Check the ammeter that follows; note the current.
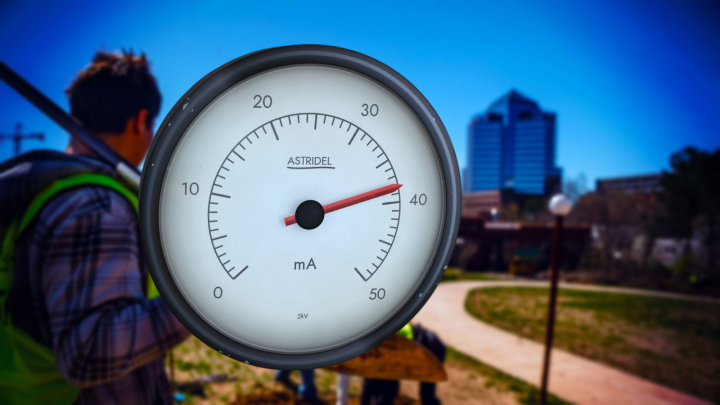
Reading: 38 mA
